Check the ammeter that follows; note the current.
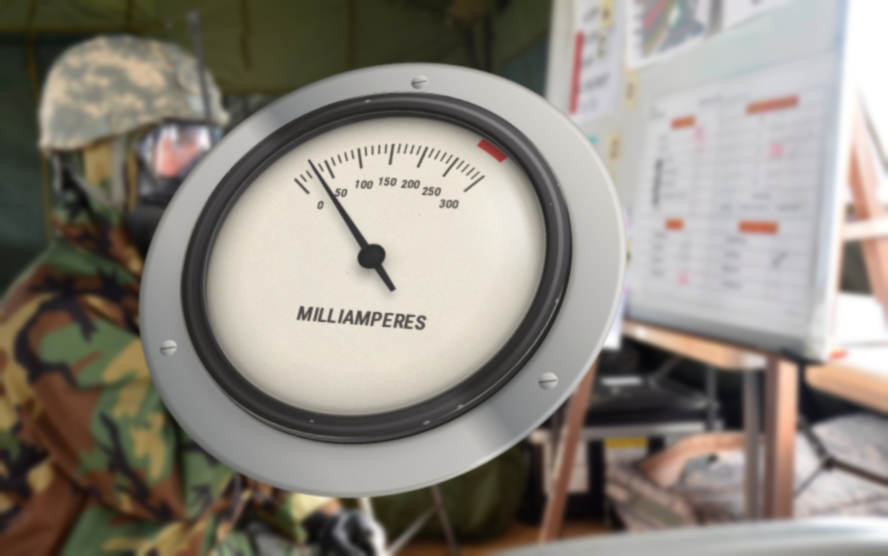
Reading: 30 mA
